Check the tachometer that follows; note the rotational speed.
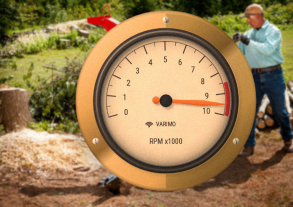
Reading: 9500 rpm
